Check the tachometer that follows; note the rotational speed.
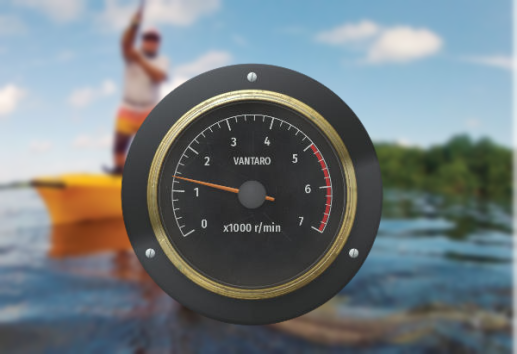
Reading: 1300 rpm
